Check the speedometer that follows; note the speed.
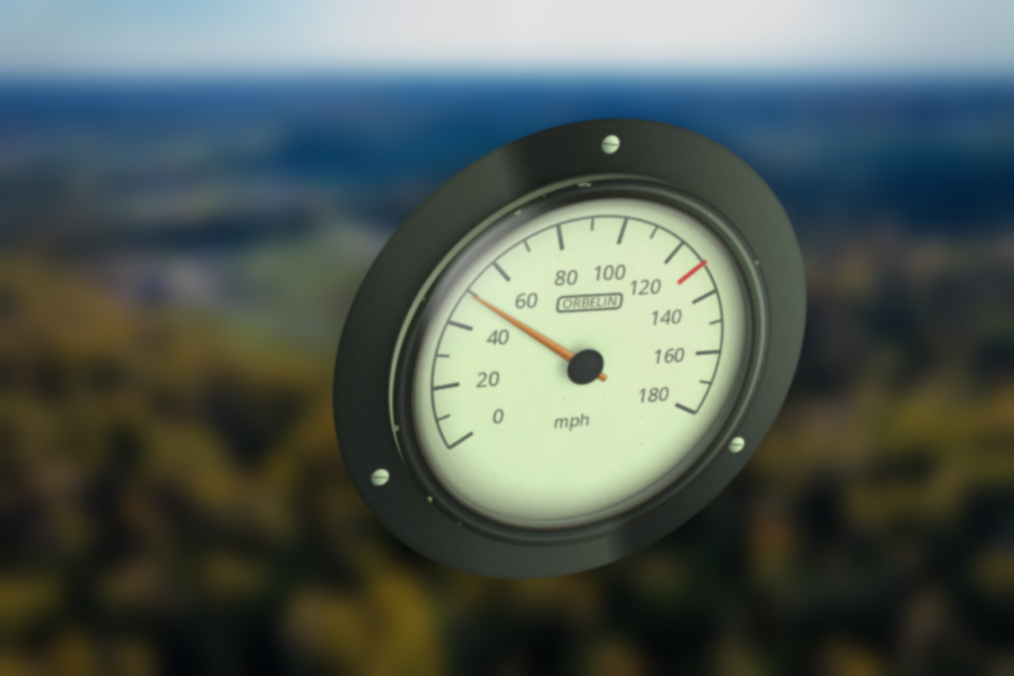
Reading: 50 mph
